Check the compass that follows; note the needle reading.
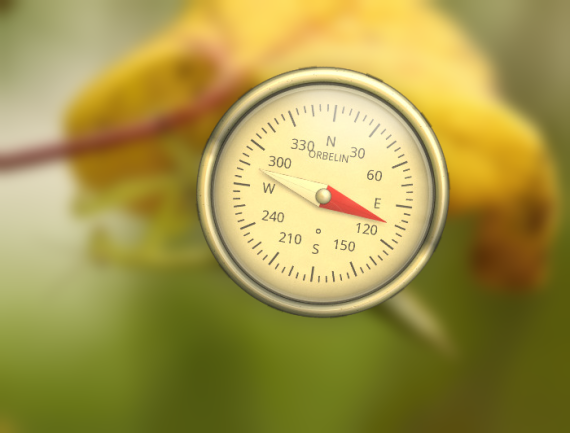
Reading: 105 °
